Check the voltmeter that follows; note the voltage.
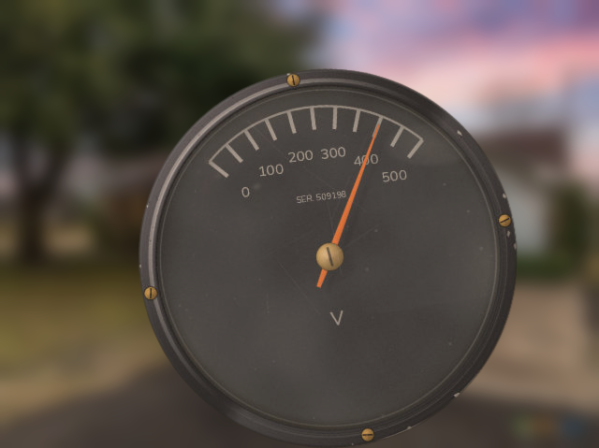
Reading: 400 V
